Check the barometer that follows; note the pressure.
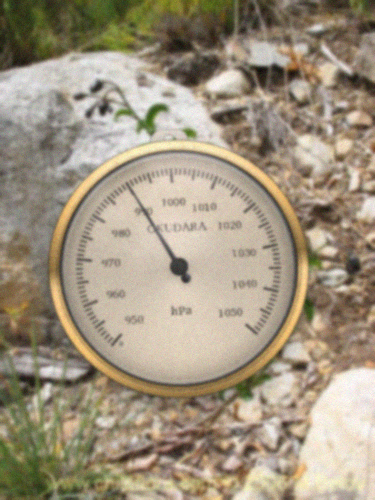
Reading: 990 hPa
